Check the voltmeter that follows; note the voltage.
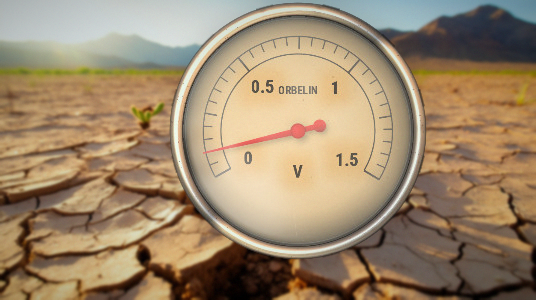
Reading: 0.1 V
